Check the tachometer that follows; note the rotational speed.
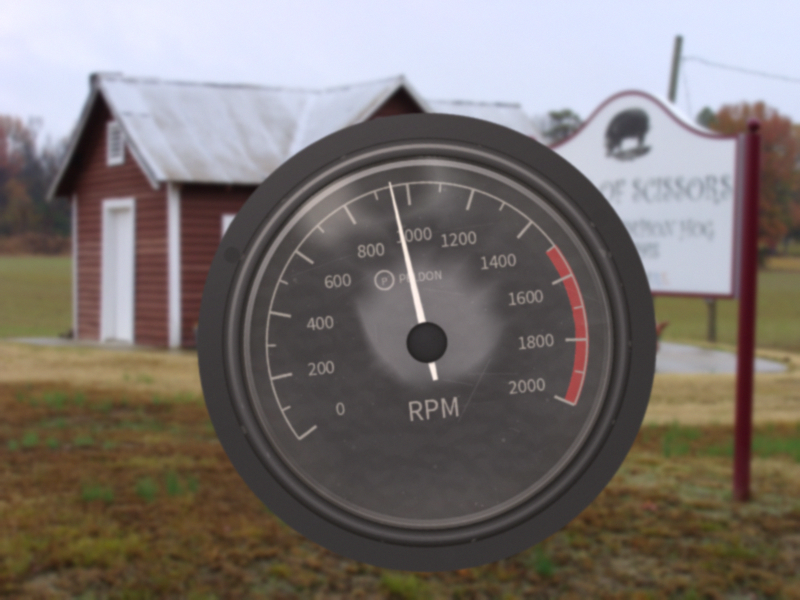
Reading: 950 rpm
